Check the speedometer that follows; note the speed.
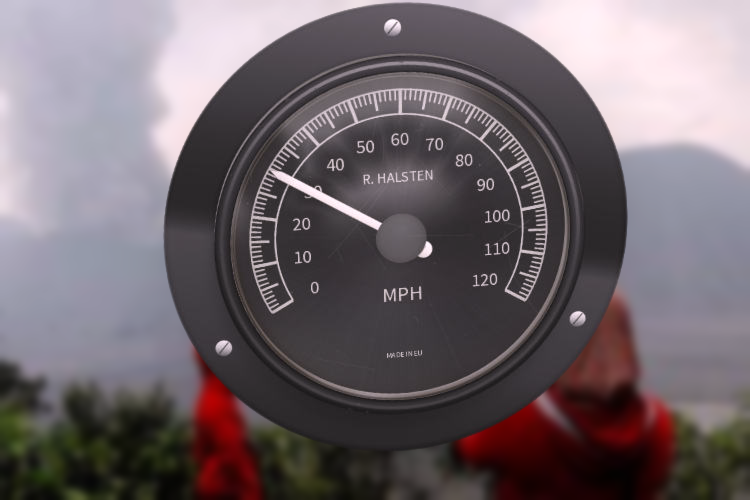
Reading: 30 mph
